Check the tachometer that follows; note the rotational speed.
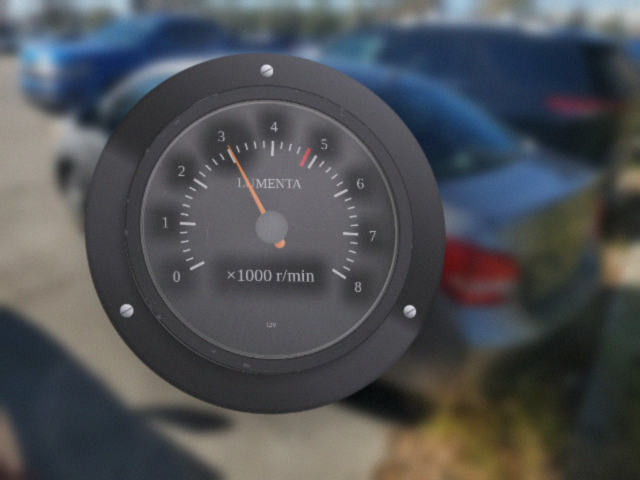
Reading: 3000 rpm
